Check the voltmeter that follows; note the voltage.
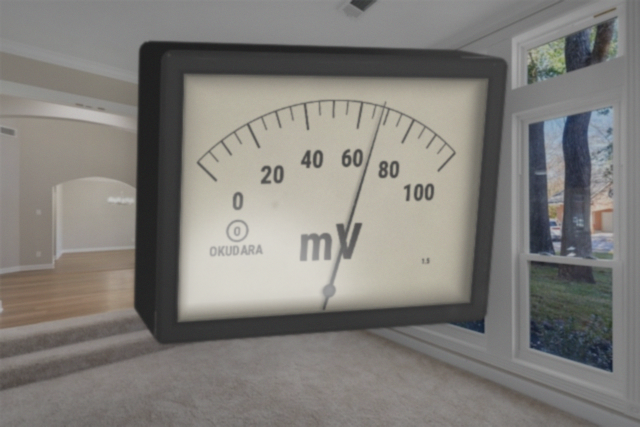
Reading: 67.5 mV
